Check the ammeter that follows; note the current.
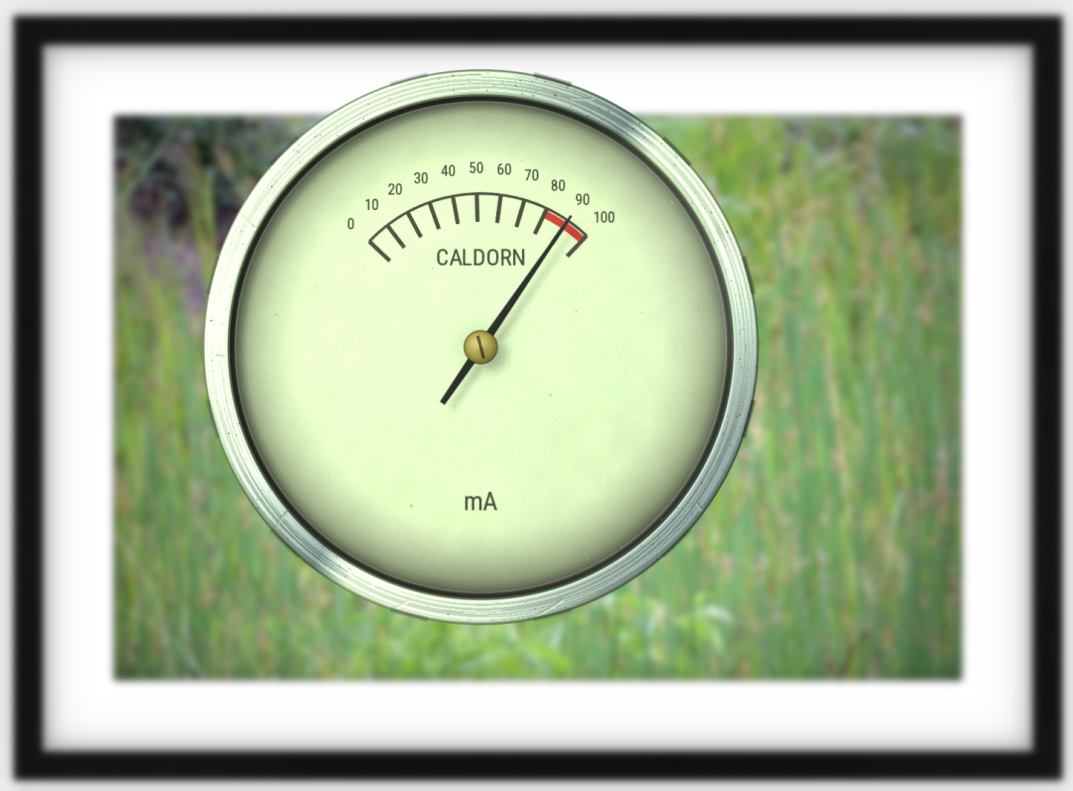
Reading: 90 mA
